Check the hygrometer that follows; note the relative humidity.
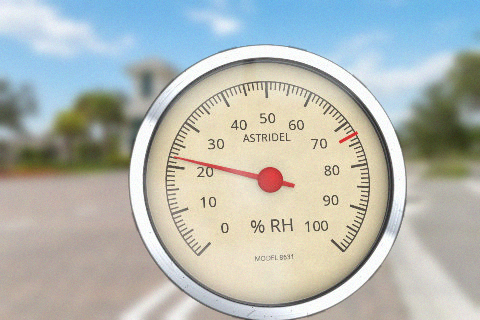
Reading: 22 %
